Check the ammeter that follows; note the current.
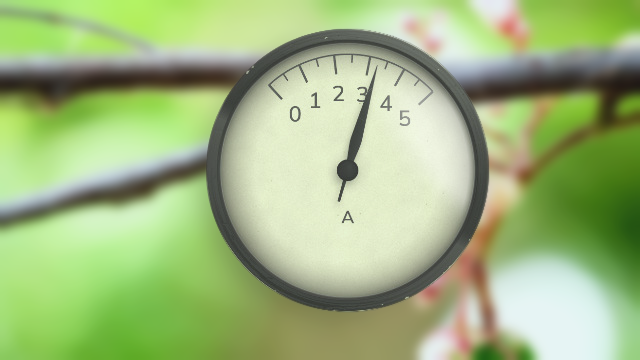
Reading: 3.25 A
